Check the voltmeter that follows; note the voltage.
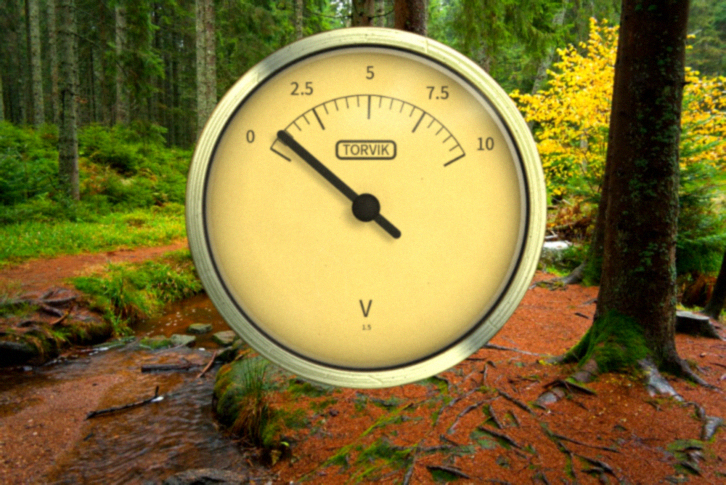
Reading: 0.75 V
